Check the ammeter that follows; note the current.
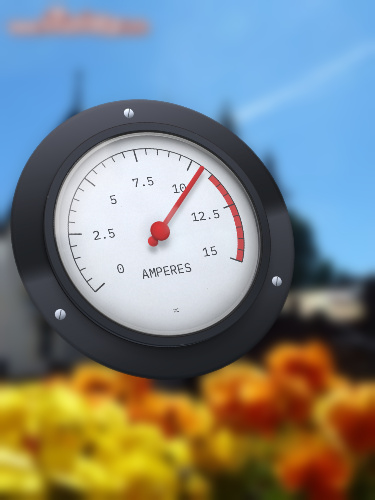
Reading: 10.5 A
